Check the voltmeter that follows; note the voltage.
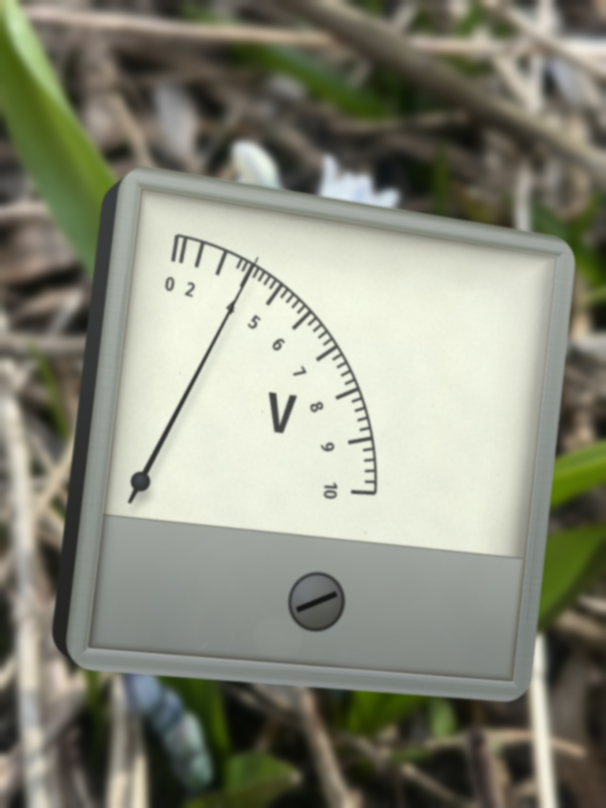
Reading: 4 V
